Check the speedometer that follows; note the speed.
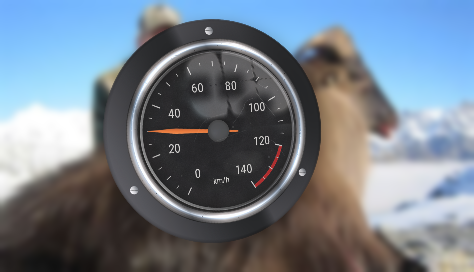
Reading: 30 km/h
